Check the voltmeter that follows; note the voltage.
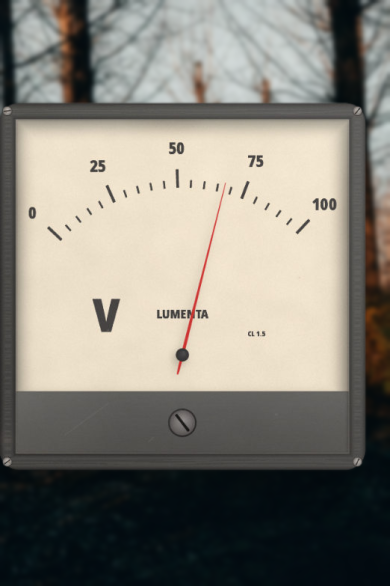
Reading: 67.5 V
